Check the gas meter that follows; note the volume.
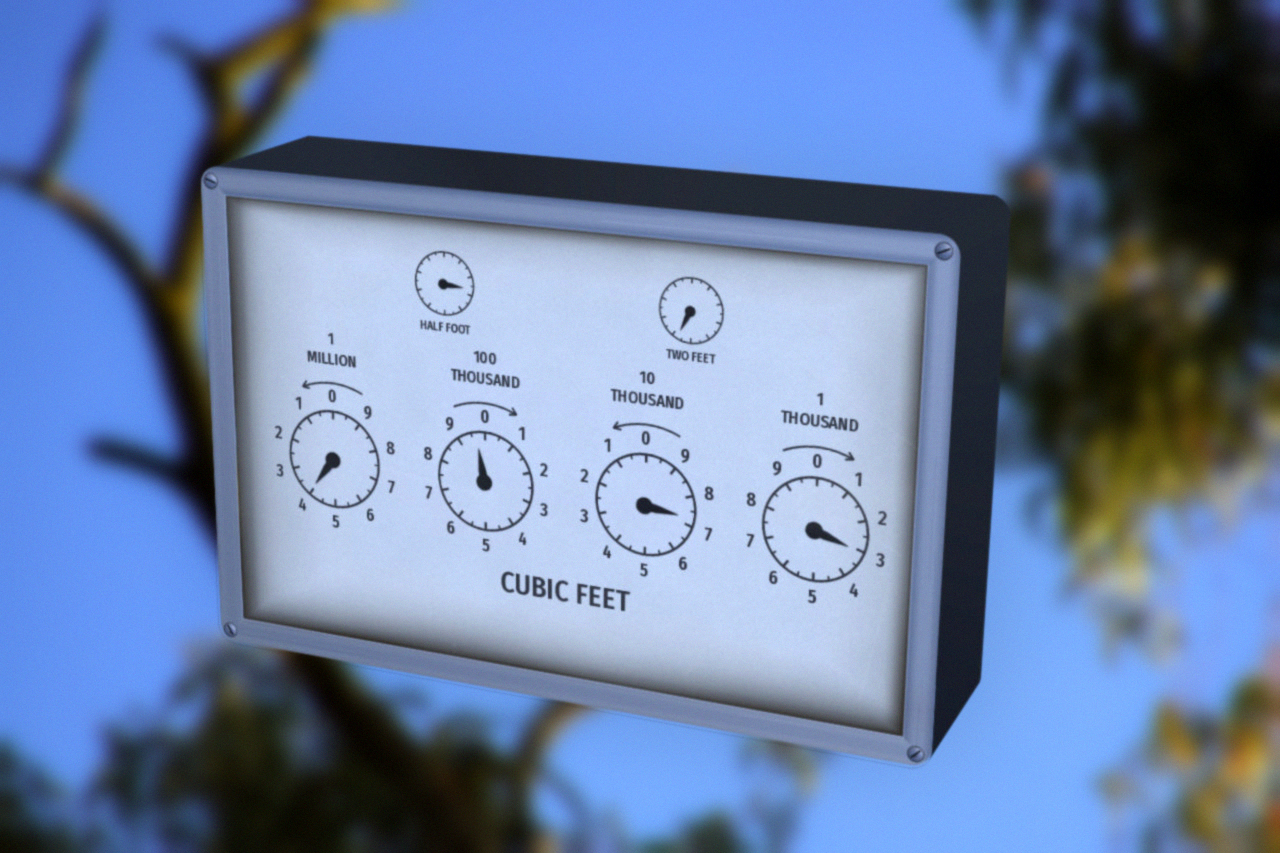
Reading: 397300 ft³
